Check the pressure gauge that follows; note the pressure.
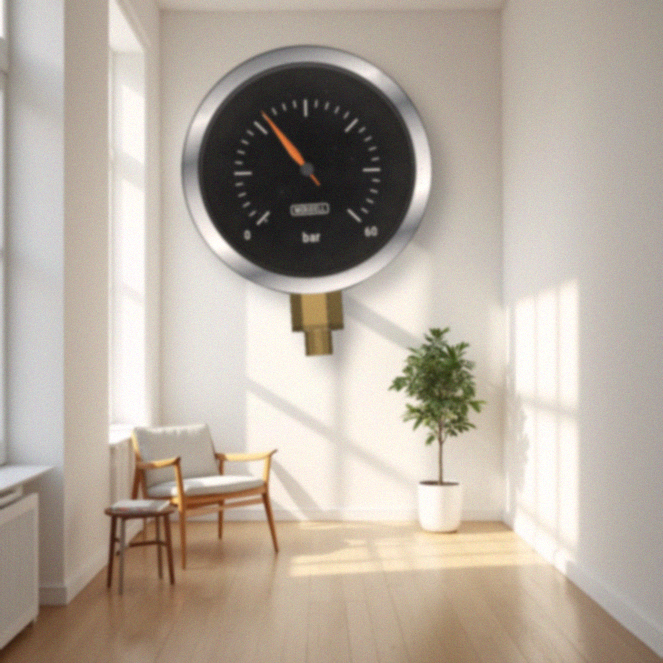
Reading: 22 bar
